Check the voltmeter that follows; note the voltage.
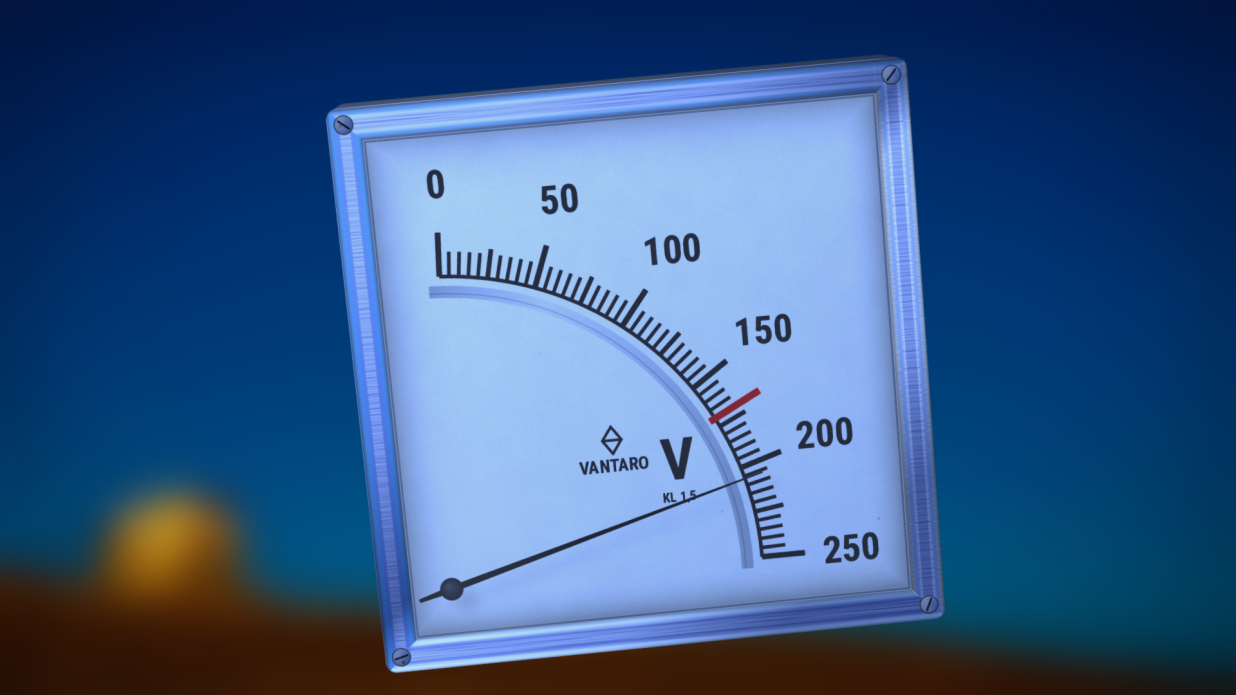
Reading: 205 V
